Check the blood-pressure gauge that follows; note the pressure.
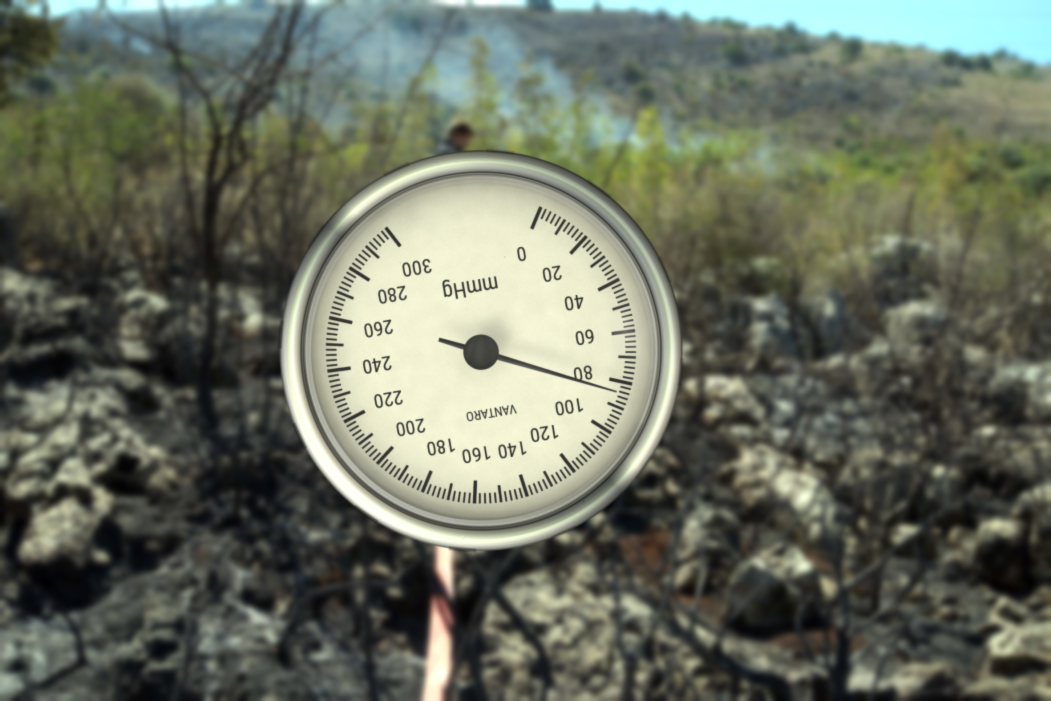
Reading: 84 mmHg
